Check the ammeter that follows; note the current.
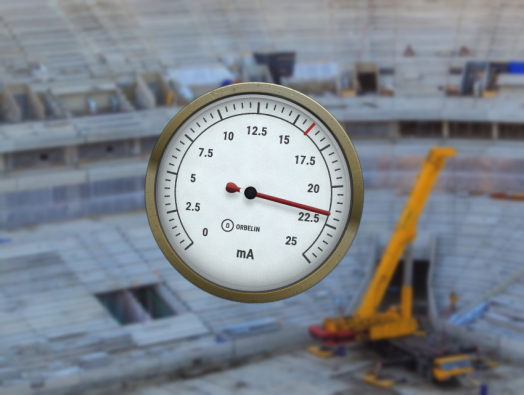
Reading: 21.75 mA
